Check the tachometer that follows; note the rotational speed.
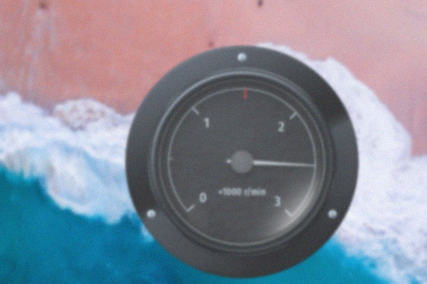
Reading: 2500 rpm
